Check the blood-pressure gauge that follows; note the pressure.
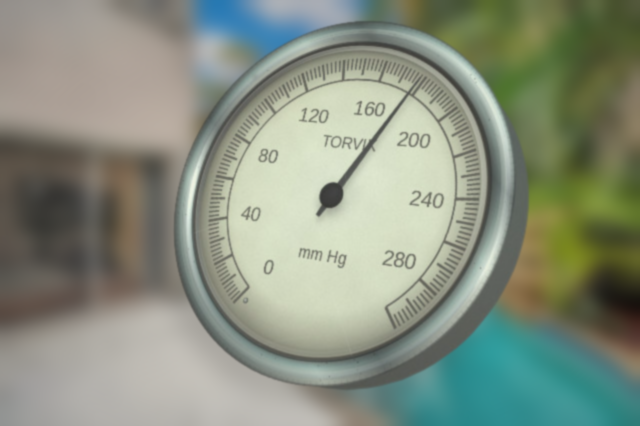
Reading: 180 mmHg
